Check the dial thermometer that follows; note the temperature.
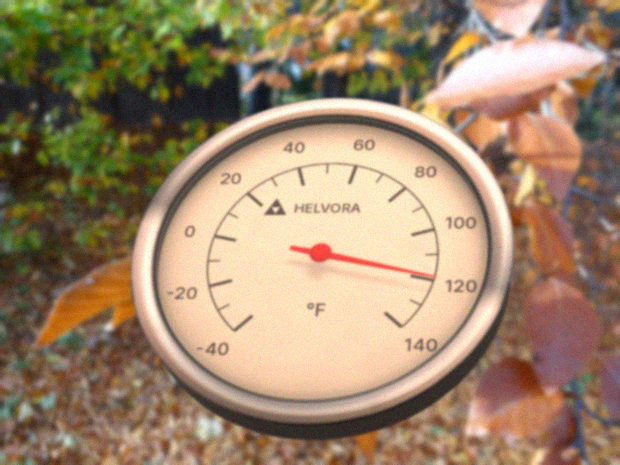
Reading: 120 °F
